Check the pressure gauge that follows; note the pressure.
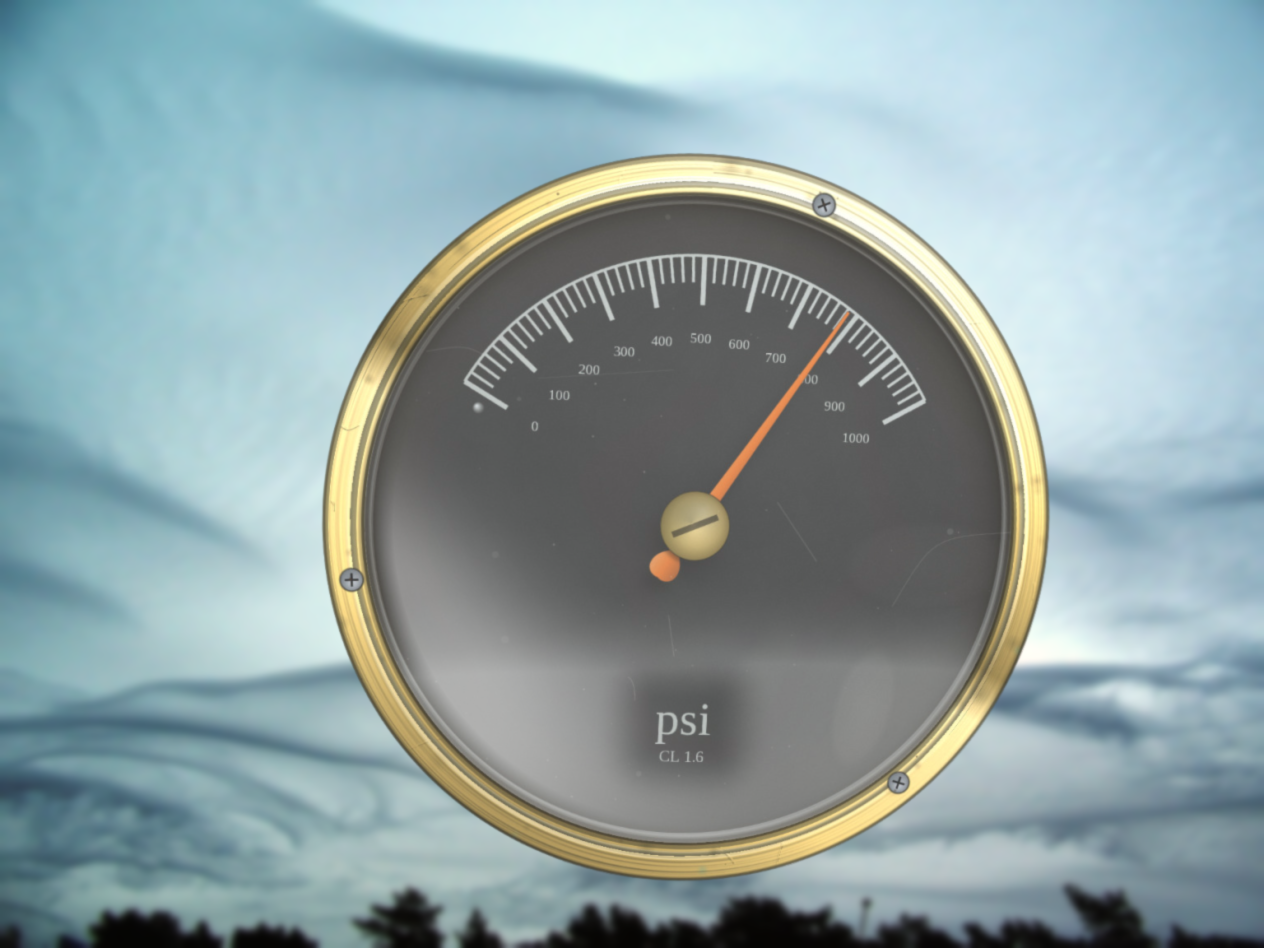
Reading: 780 psi
